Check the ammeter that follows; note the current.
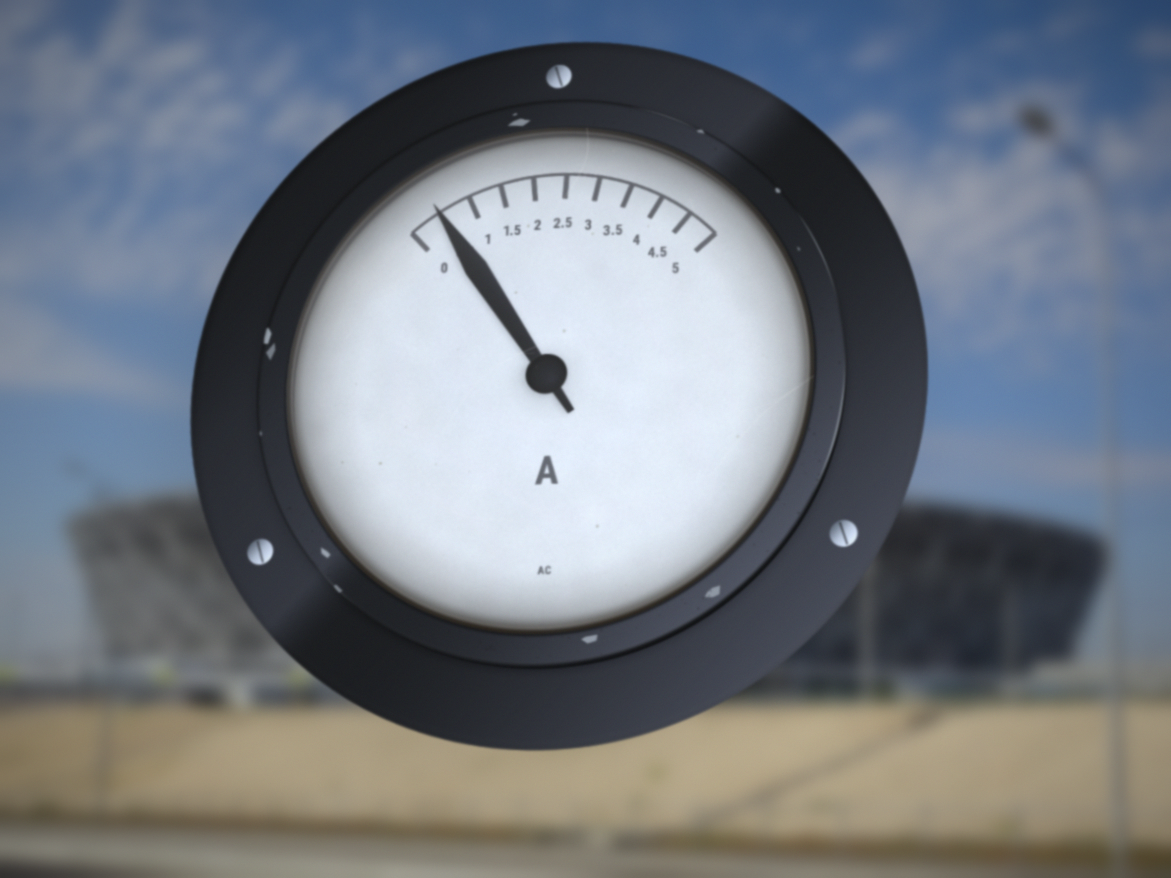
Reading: 0.5 A
